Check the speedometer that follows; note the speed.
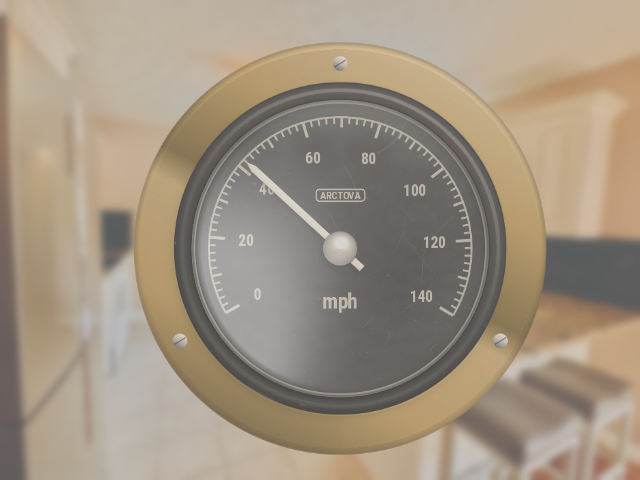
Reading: 42 mph
